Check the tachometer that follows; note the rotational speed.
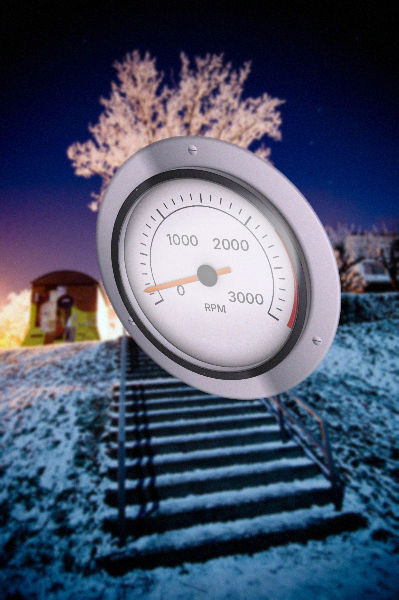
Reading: 150 rpm
